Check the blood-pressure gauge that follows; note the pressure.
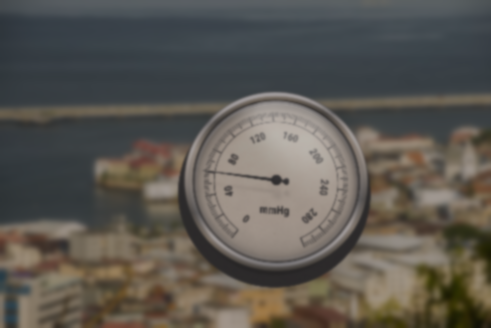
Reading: 60 mmHg
